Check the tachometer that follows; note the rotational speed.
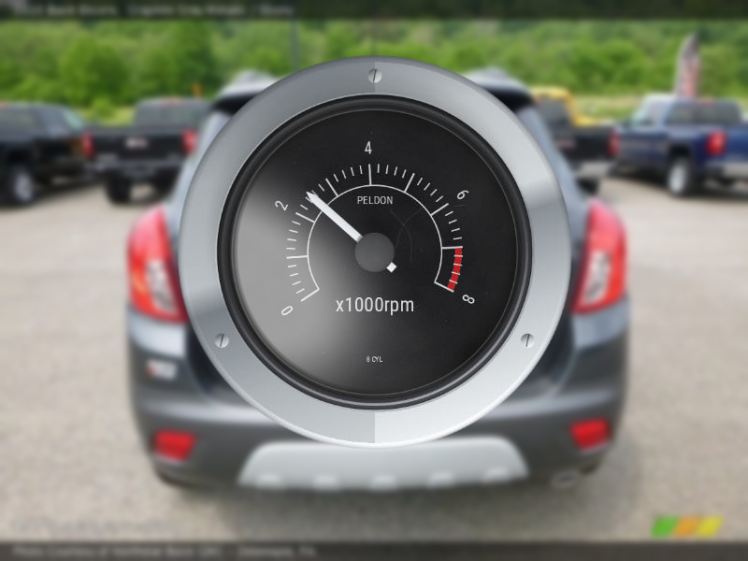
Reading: 2500 rpm
